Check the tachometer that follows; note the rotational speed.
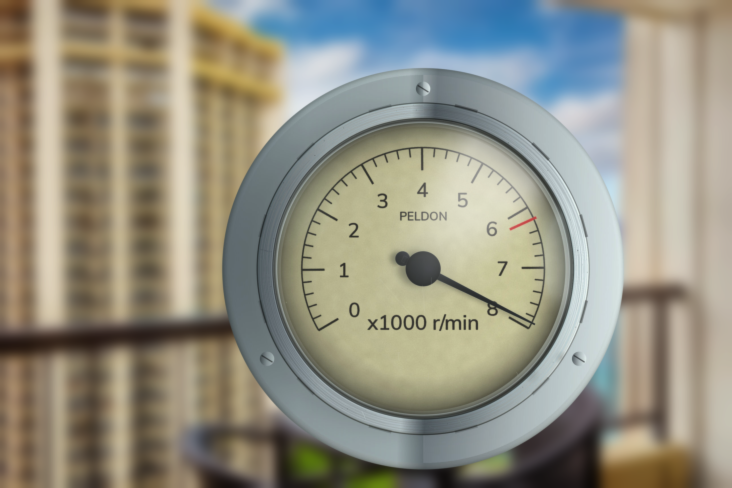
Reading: 7900 rpm
